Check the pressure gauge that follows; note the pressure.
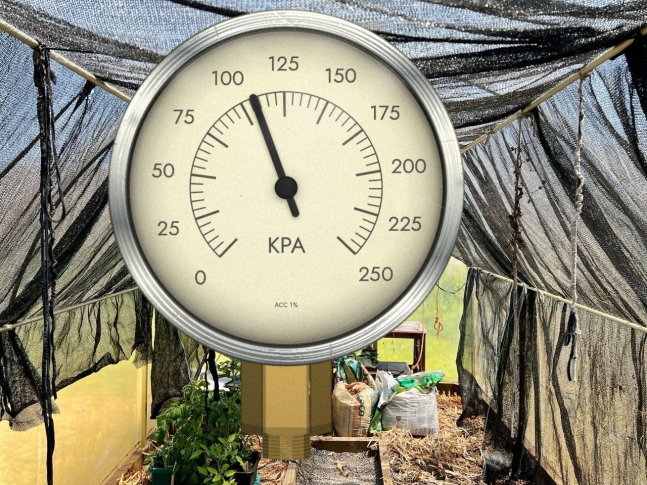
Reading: 107.5 kPa
